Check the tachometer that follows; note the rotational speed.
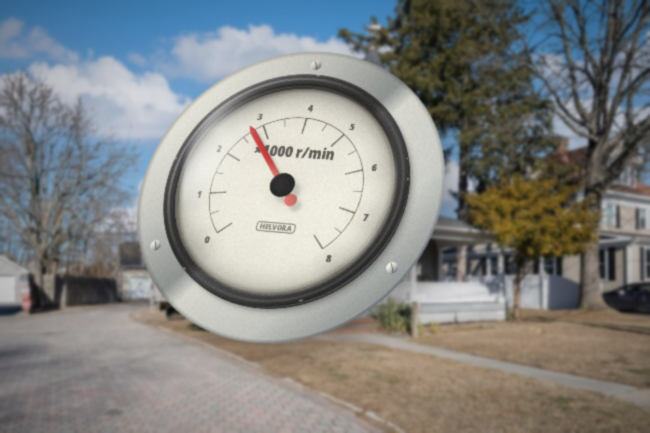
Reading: 2750 rpm
